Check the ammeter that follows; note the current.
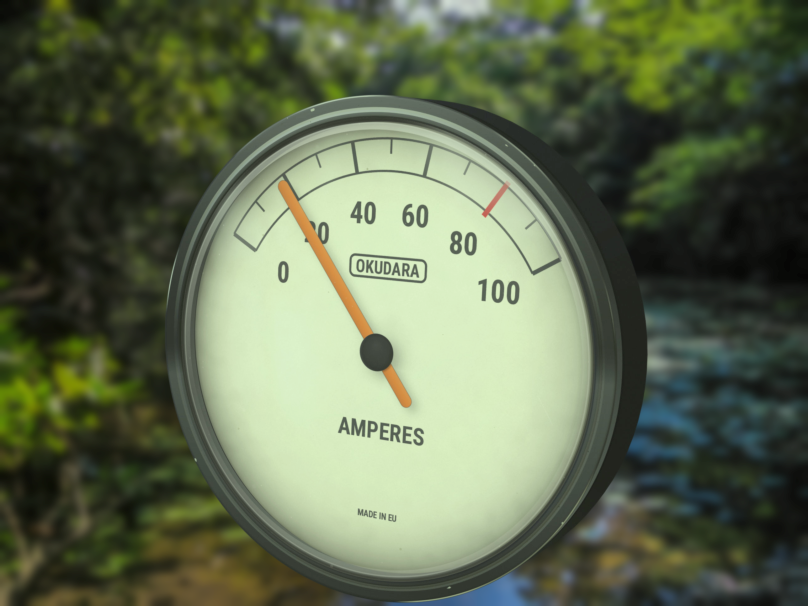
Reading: 20 A
